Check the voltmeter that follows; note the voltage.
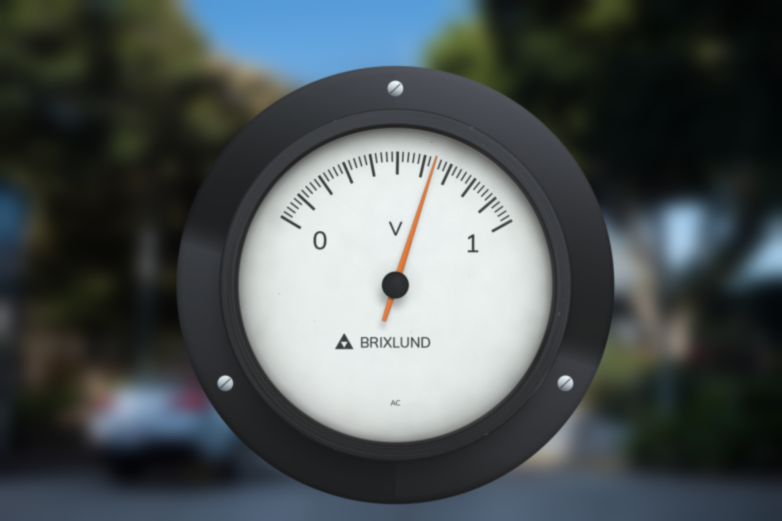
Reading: 0.64 V
